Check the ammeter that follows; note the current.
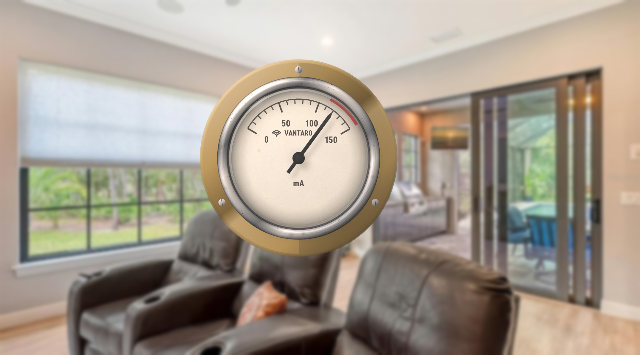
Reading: 120 mA
